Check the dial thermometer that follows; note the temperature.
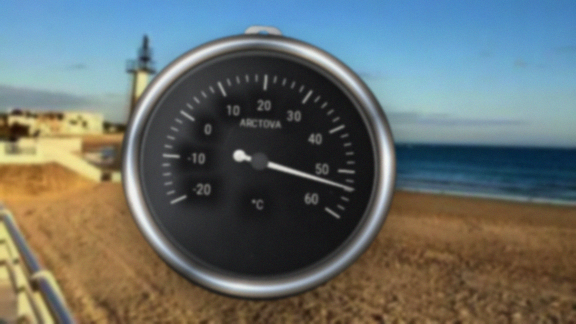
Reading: 54 °C
